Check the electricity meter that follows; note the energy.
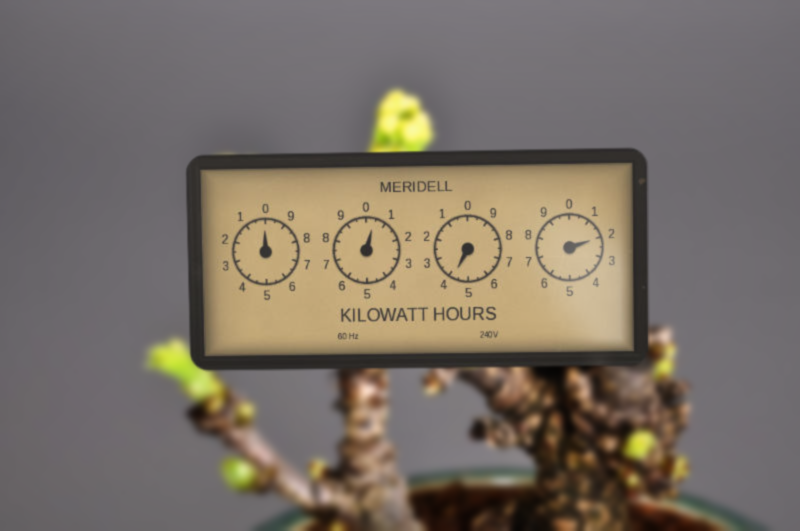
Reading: 42 kWh
